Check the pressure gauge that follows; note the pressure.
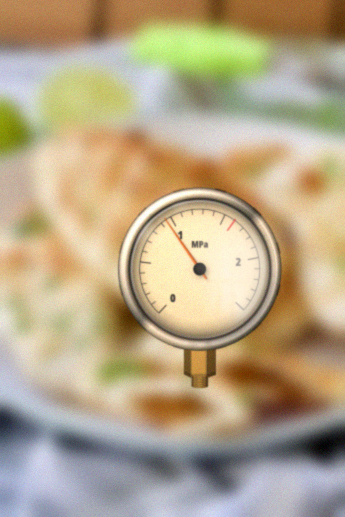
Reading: 0.95 MPa
